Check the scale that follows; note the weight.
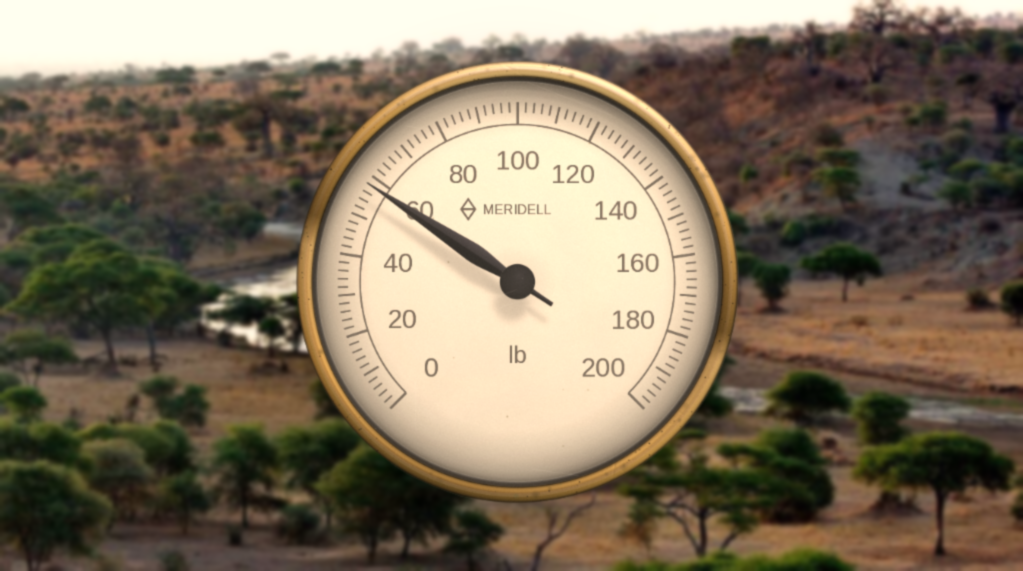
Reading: 58 lb
